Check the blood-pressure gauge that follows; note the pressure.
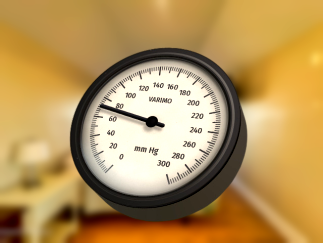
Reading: 70 mmHg
